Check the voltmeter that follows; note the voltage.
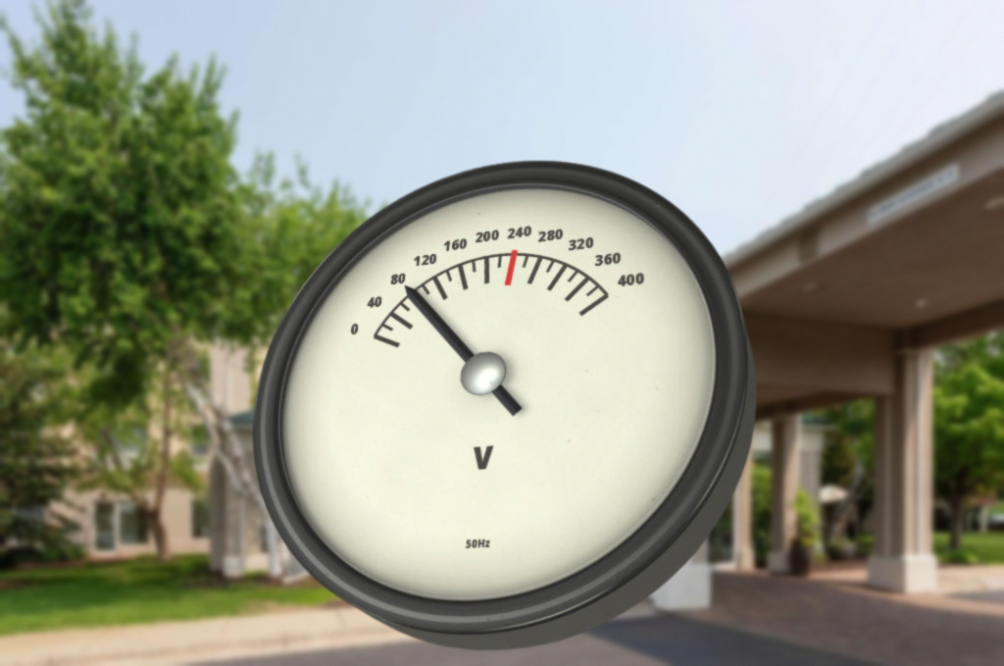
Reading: 80 V
